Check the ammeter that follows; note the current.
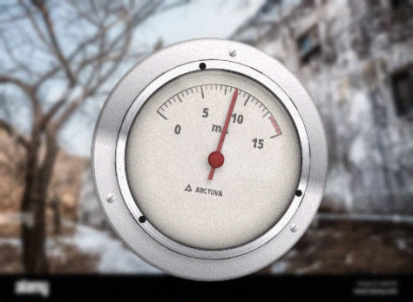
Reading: 8.5 mA
